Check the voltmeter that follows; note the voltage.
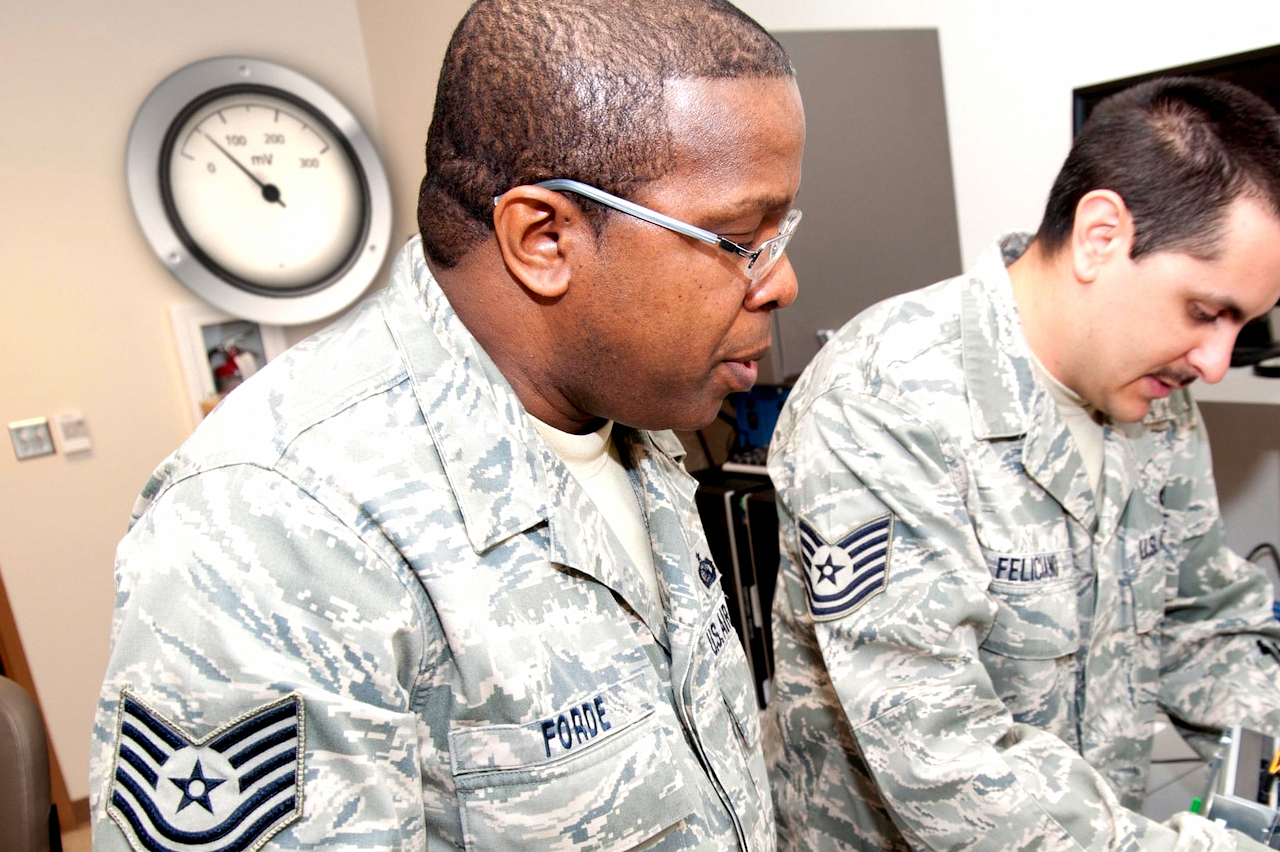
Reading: 50 mV
